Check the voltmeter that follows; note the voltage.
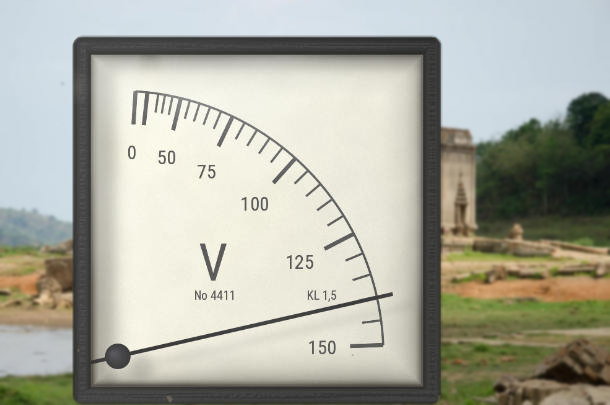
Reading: 140 V
